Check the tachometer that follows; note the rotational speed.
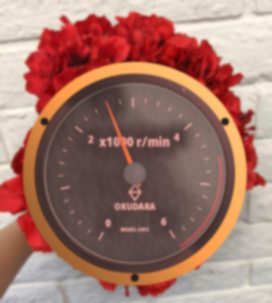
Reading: 2600 rpm
